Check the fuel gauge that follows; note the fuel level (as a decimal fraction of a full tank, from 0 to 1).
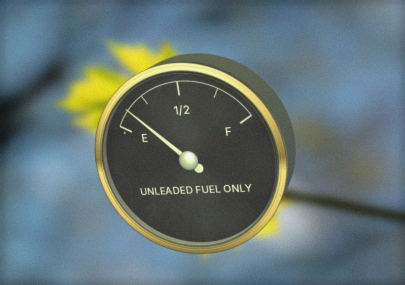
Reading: 0.125
